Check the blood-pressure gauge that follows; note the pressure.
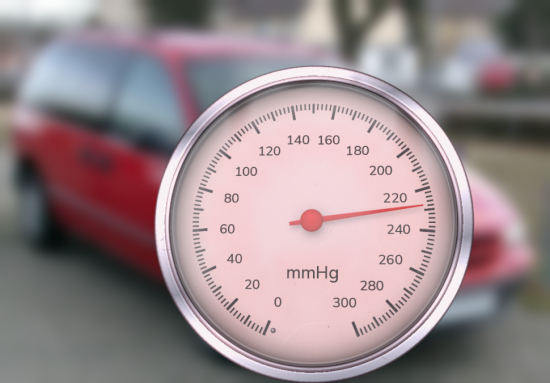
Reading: 228 mmHg
